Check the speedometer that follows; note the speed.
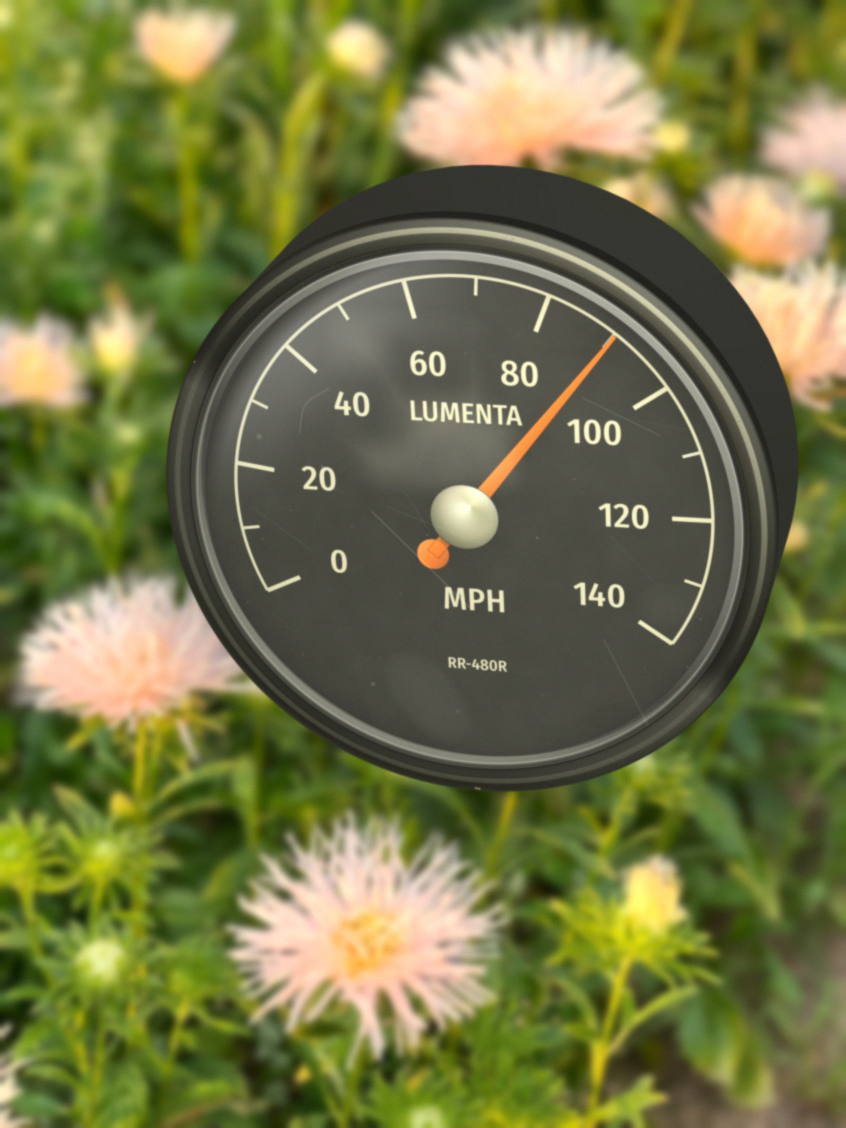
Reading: 90 mph
